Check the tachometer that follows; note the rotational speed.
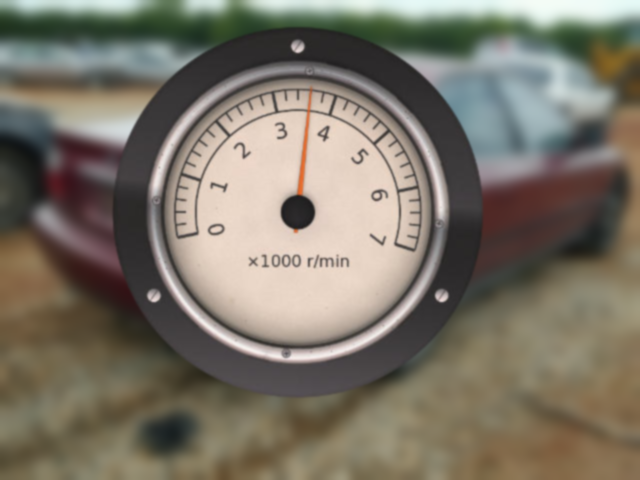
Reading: 3600 rpm
